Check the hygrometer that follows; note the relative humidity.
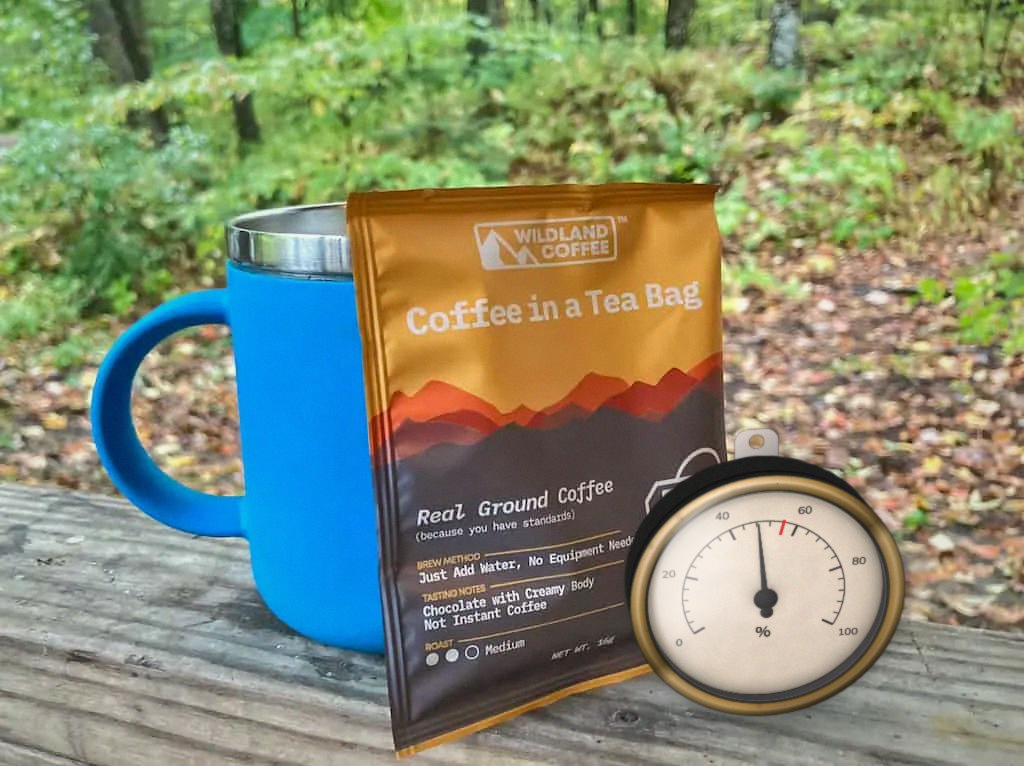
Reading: 48 %
